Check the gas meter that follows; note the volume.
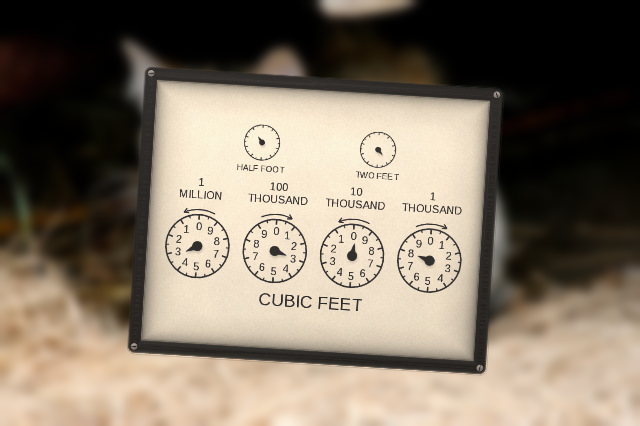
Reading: 329800 ft³
